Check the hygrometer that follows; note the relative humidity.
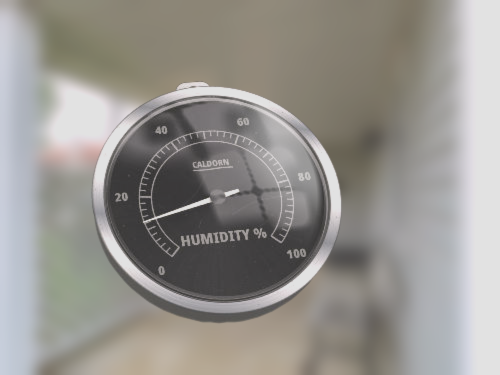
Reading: 12 %
